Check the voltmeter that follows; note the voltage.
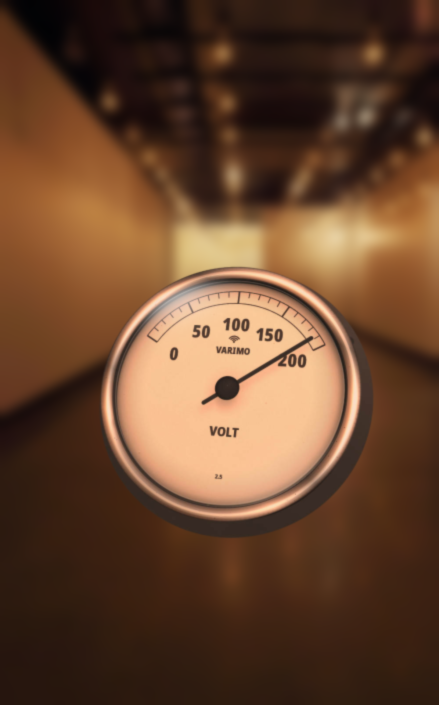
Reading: 190 V
